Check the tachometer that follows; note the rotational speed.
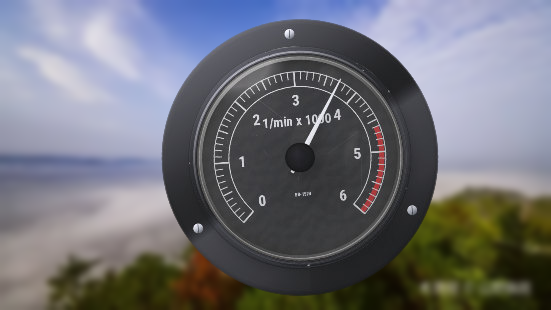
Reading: 3700 rpm
